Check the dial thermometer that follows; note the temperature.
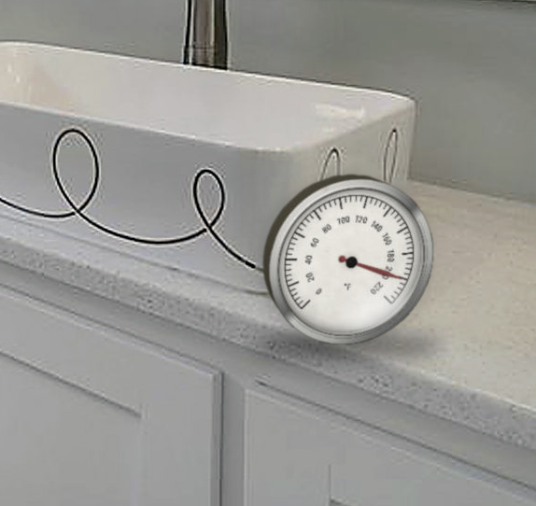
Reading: 200 °F
